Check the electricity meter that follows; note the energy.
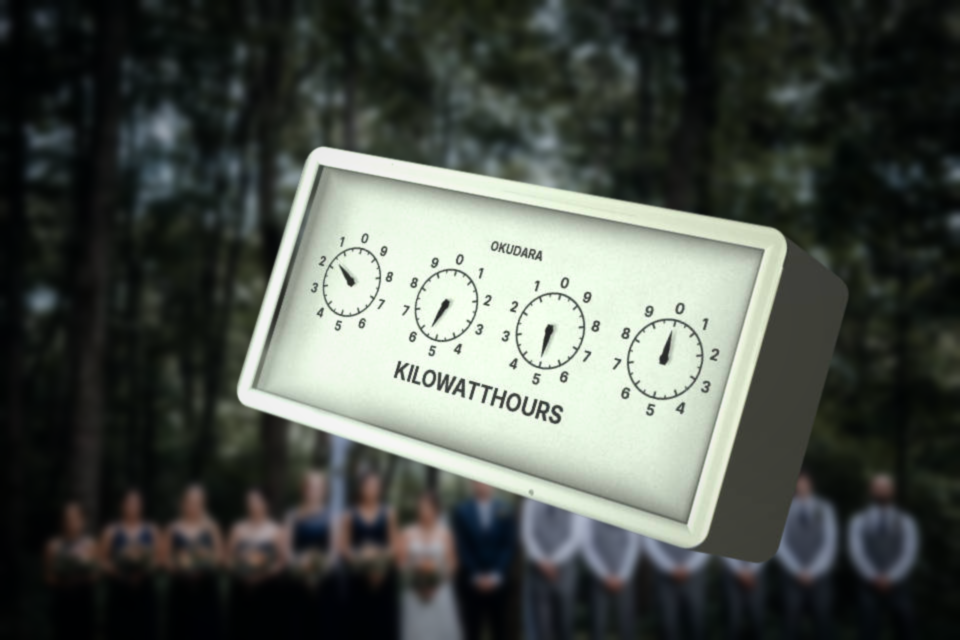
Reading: 1550 kWh
